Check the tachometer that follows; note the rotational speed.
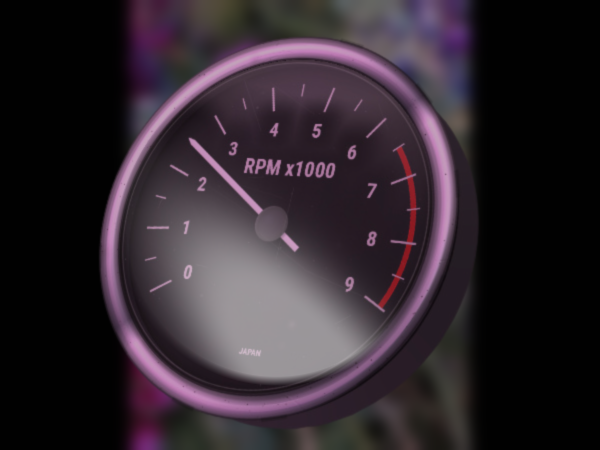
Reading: 2500 rpm
